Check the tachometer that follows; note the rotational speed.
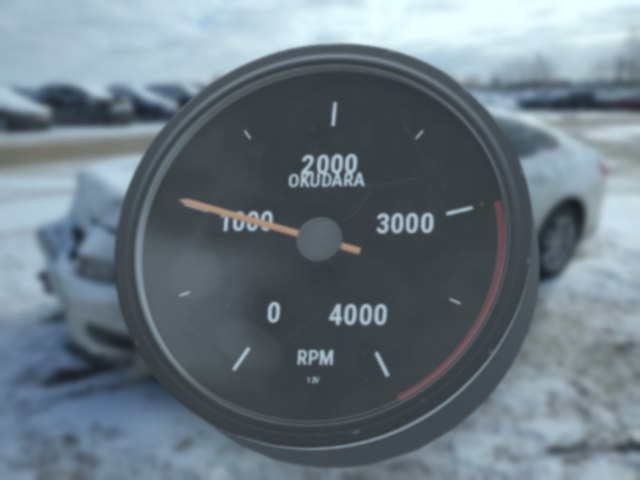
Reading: 1000 rpm
